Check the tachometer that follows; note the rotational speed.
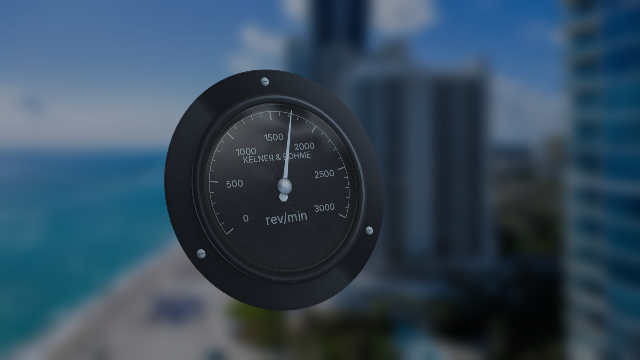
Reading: 1700 rpm
